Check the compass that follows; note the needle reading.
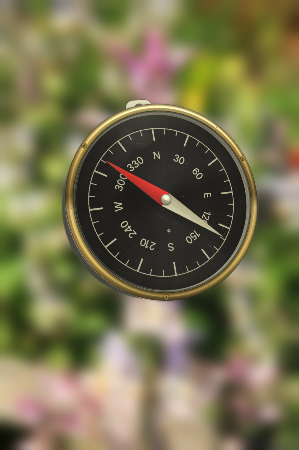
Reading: 310 °
